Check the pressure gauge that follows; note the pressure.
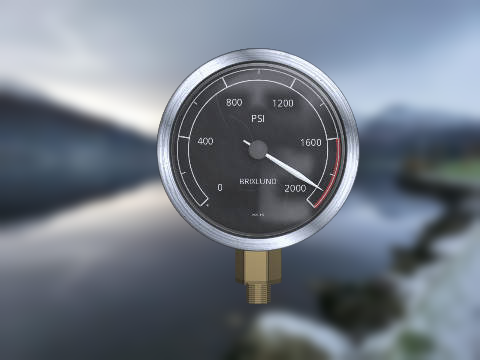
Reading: 1900 psi
